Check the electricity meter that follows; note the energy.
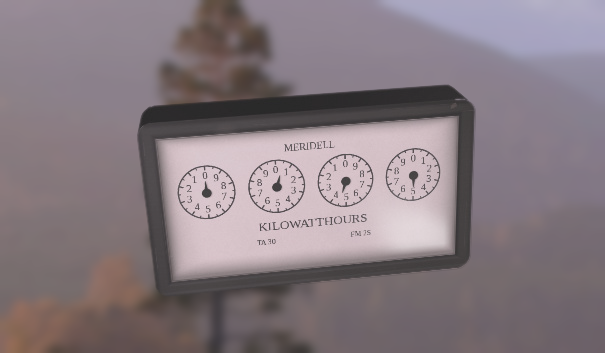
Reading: 45 kWh
